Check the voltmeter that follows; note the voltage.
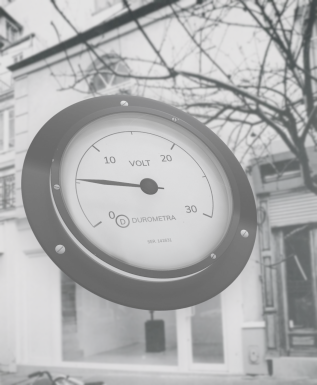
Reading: 5 V
